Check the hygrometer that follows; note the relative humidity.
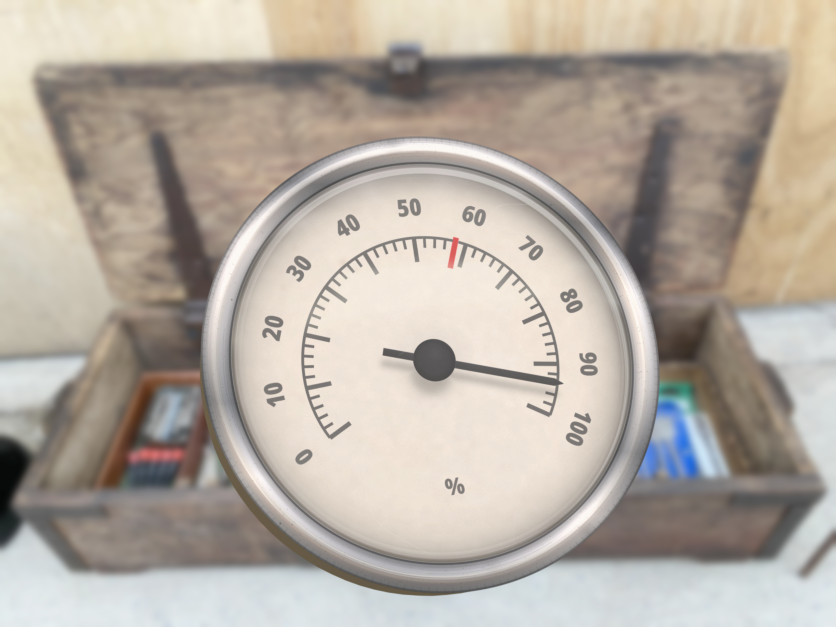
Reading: 94 %
